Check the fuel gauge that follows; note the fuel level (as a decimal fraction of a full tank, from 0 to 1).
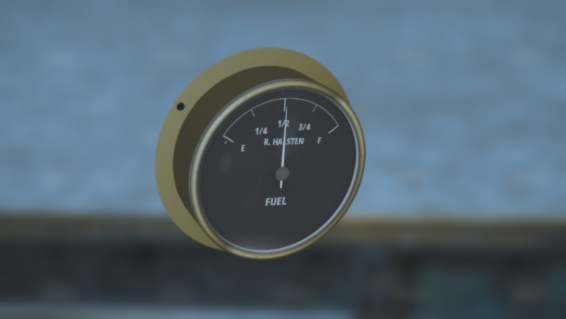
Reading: 0.5
